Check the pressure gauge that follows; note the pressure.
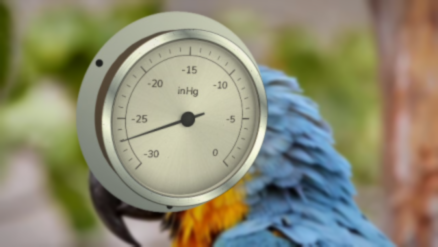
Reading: -27 inHg
